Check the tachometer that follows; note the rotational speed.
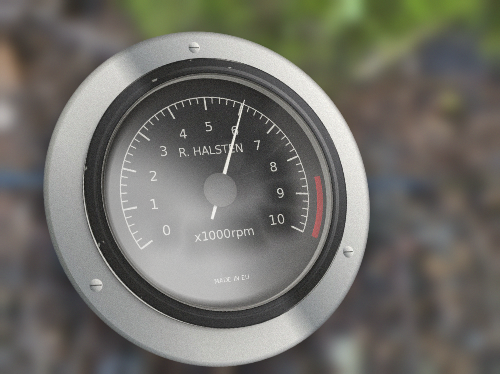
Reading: 6000 rpm
